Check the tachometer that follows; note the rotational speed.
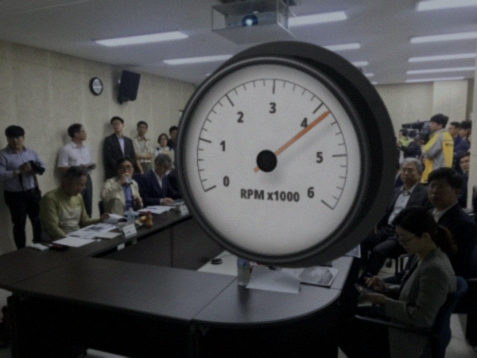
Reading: 4200 rpm
